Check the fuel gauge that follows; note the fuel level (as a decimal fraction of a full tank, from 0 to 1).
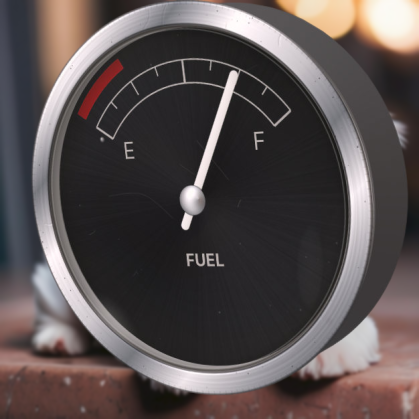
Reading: 0.75
